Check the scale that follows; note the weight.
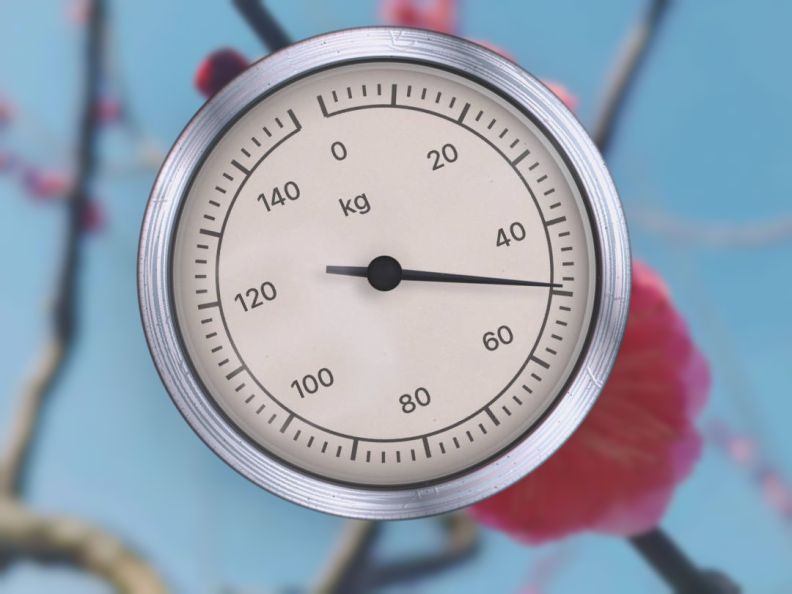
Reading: 49 kg
